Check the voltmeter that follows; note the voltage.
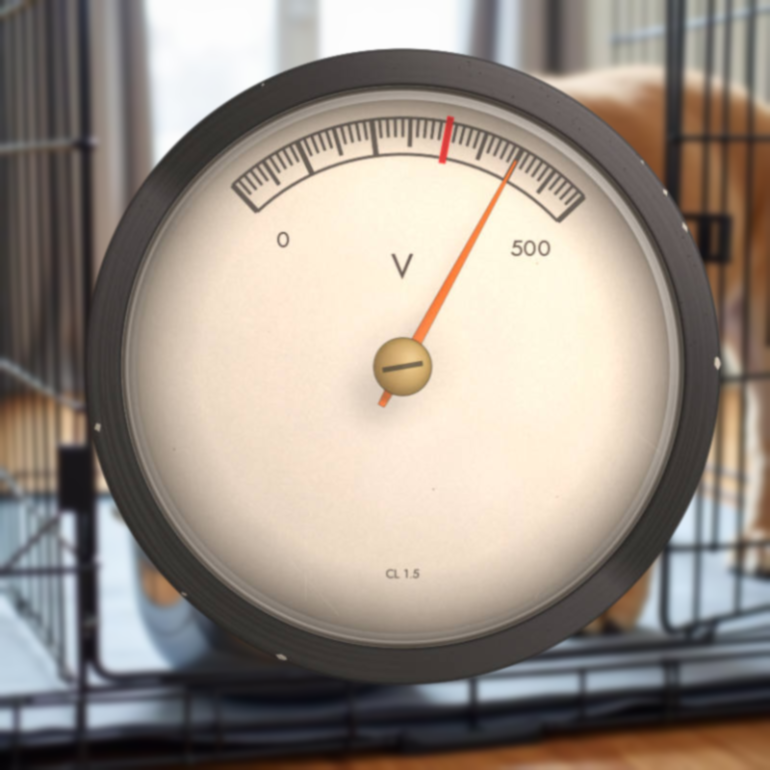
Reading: 400 V
